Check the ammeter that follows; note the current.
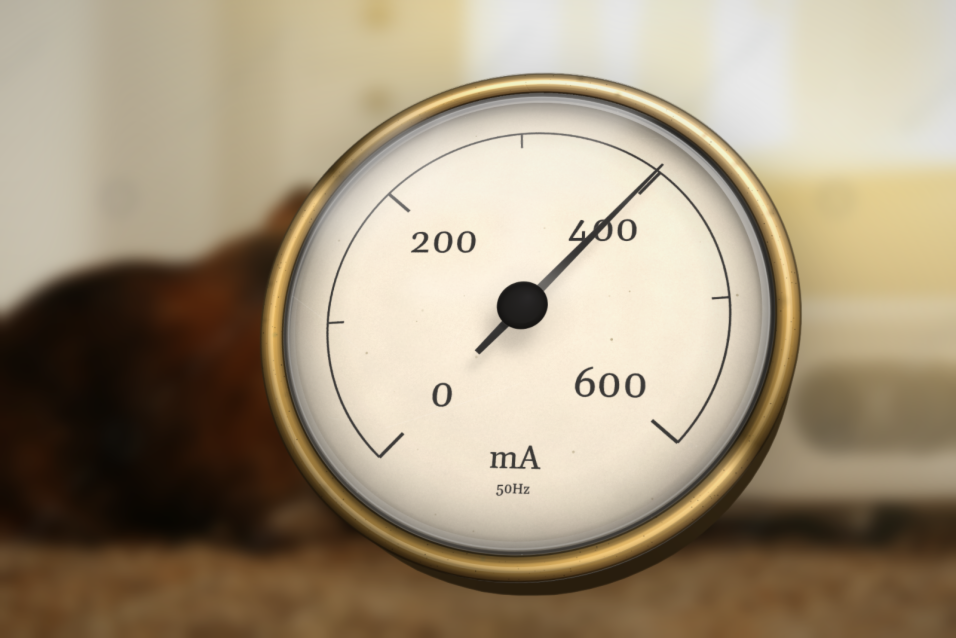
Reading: 400 mA
